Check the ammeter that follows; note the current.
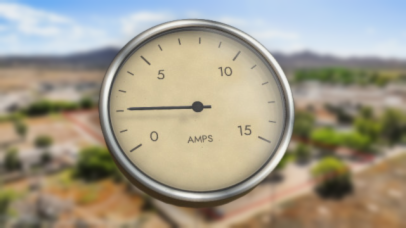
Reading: 2 A
